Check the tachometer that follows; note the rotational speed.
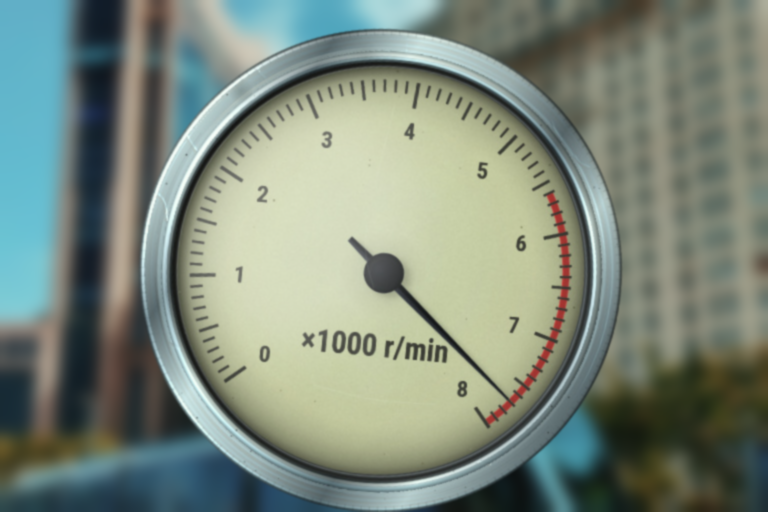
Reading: 7700 rpm
